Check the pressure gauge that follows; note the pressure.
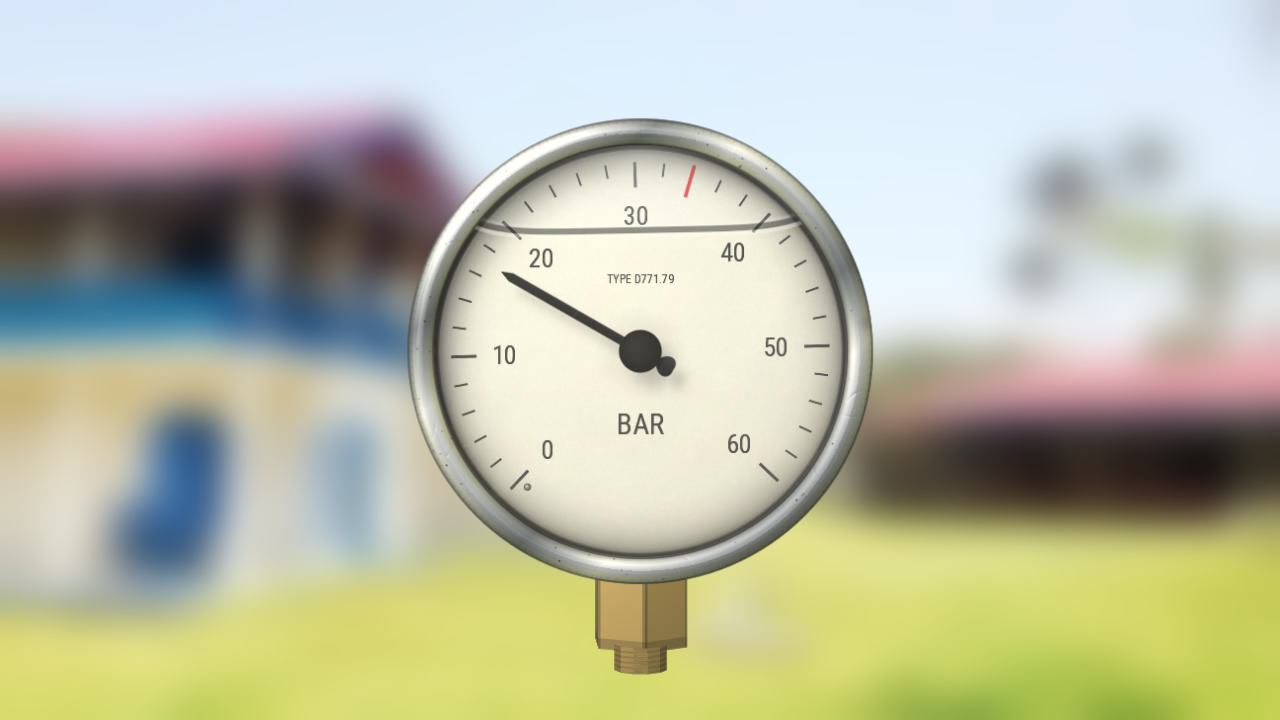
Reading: 17 bar
